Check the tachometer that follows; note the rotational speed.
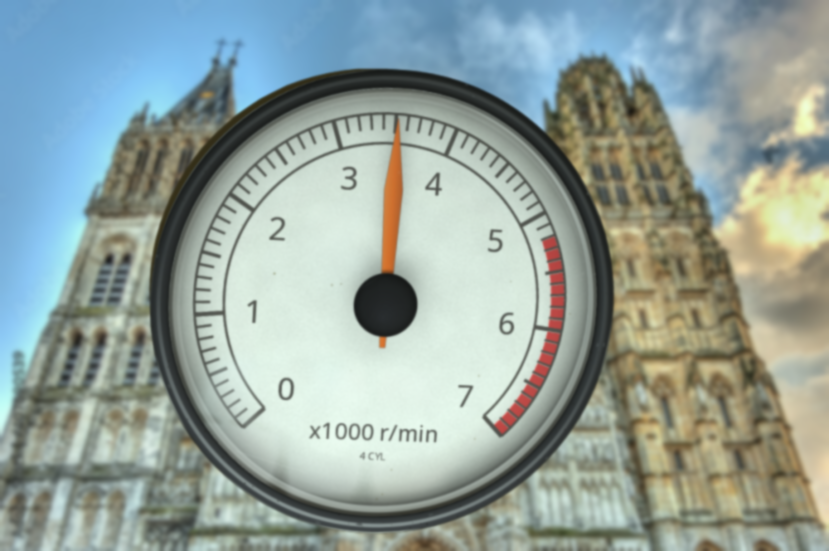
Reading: 3500 rpm
